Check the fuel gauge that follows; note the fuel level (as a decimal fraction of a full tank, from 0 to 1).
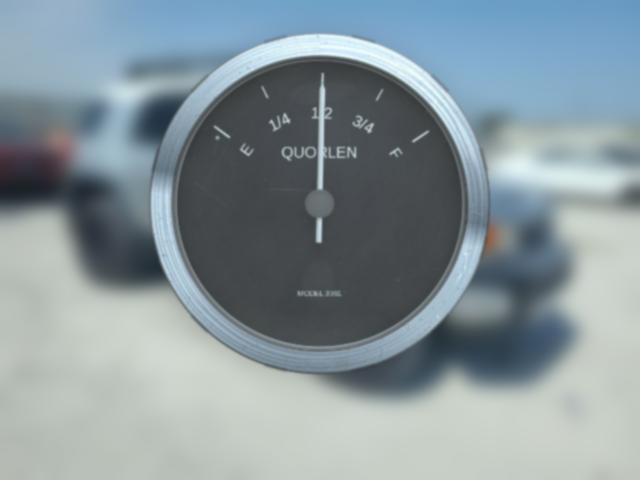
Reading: 0.5
